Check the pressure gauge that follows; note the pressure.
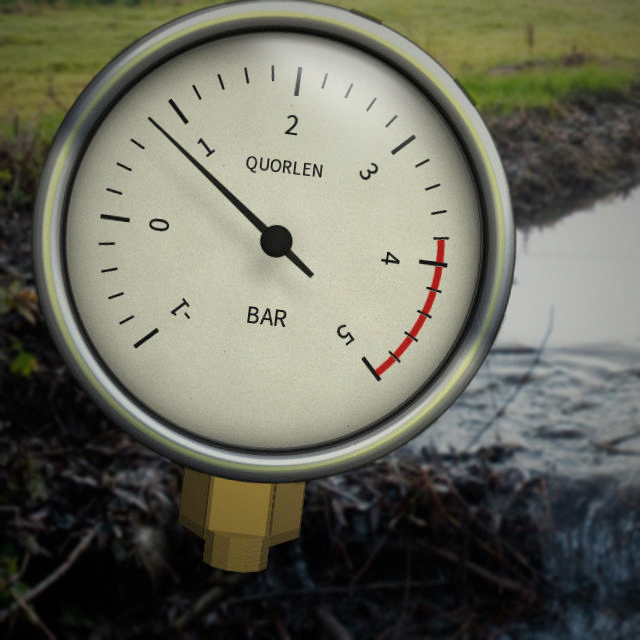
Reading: 0.8 bar
